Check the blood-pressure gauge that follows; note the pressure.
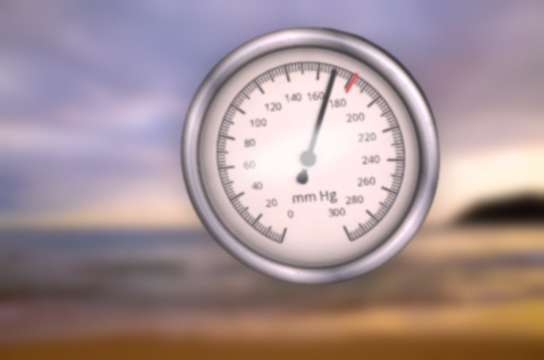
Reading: 170 mmHg
